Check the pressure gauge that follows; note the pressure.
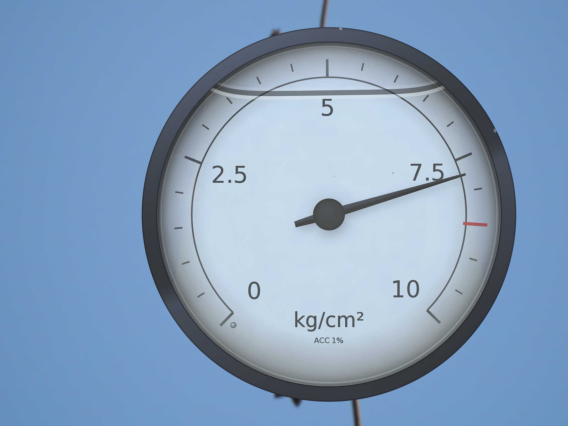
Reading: 7.75 kg/cm²
